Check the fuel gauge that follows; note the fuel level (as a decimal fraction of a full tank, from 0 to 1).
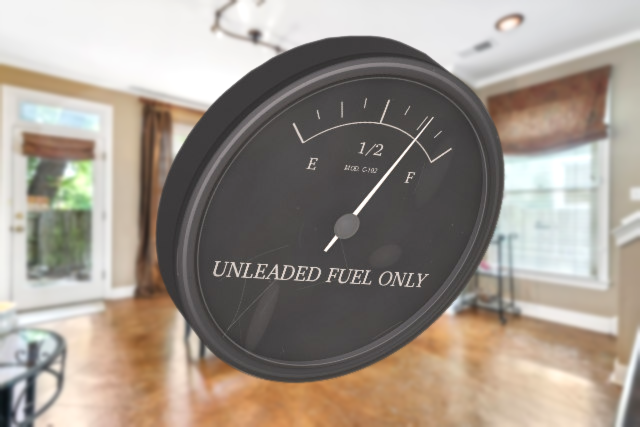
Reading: 0.75
